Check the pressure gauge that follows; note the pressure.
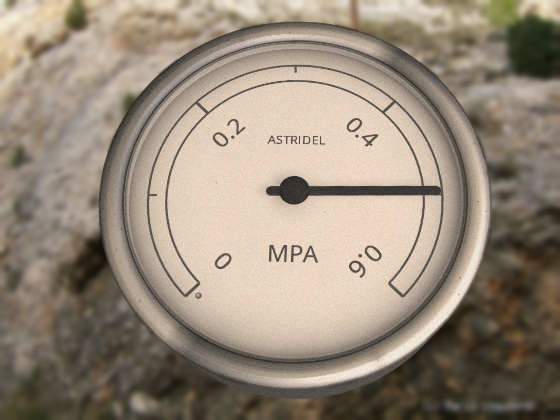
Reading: 0.5 MPa
